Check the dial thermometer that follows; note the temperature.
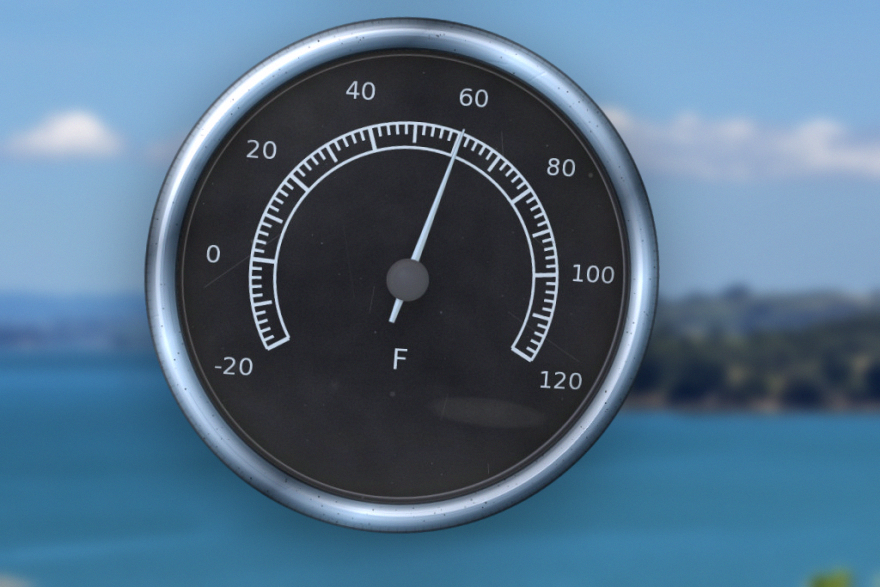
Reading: 60 °F
